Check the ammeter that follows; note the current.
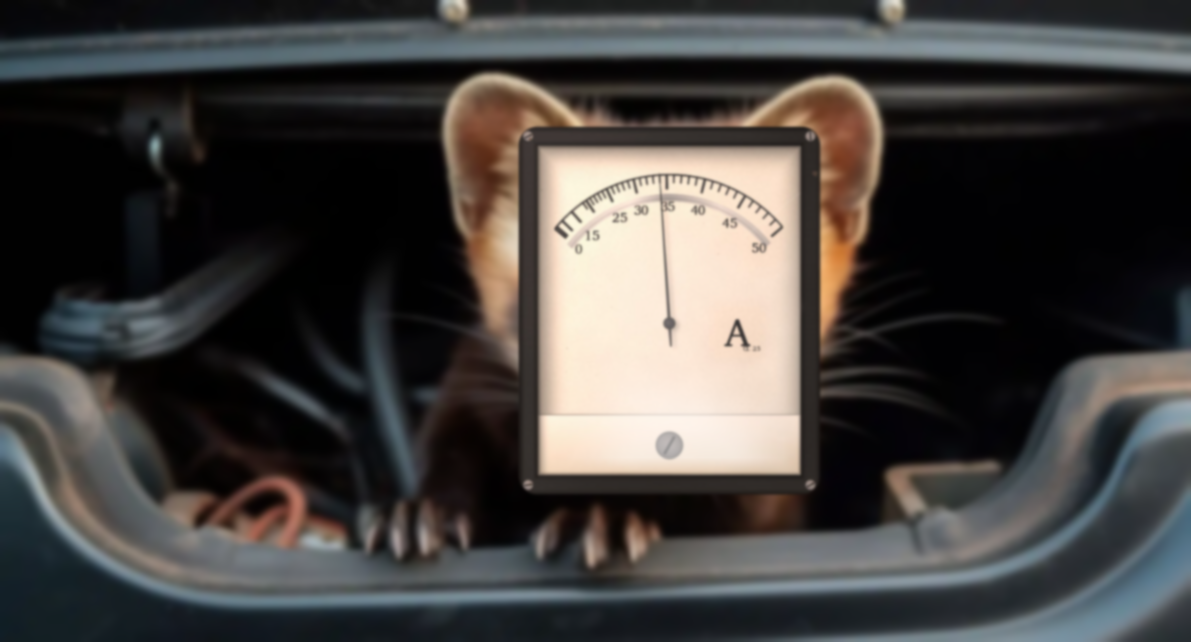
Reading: 34 A
